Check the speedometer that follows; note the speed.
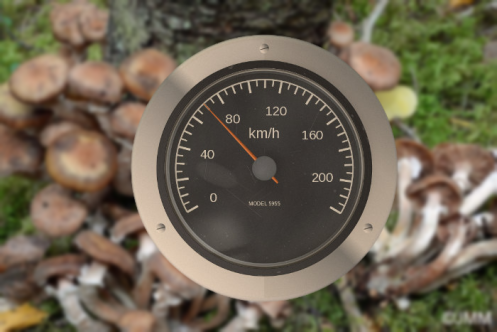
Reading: 70 km/h
